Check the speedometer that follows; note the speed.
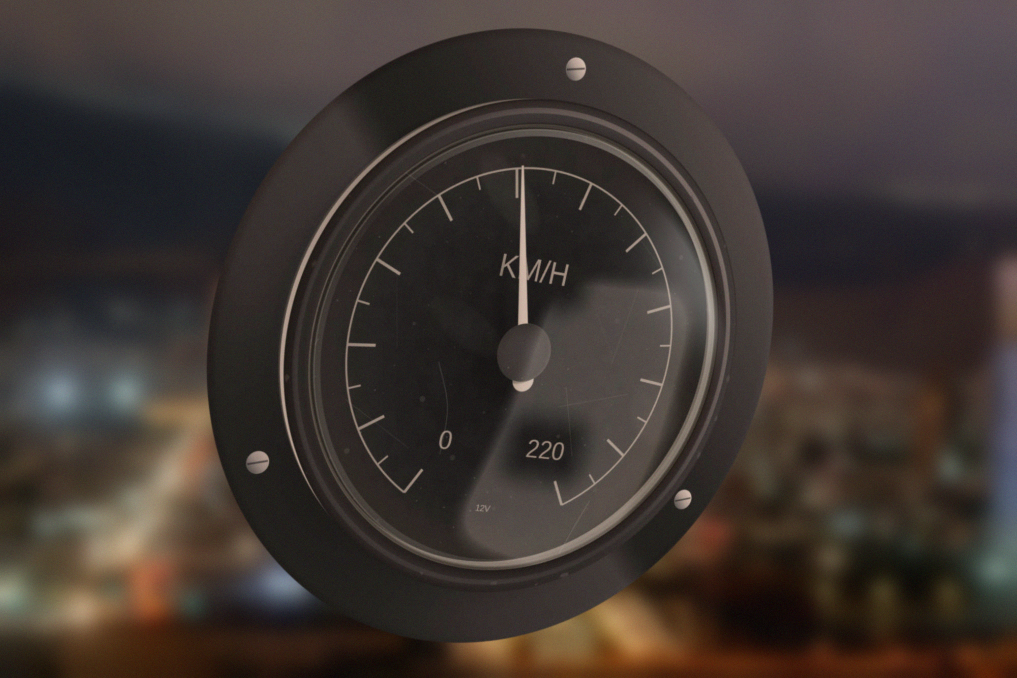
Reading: 100 km/h
